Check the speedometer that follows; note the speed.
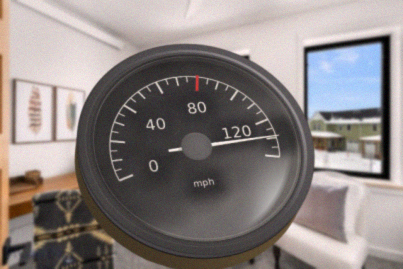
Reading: 130 mph
